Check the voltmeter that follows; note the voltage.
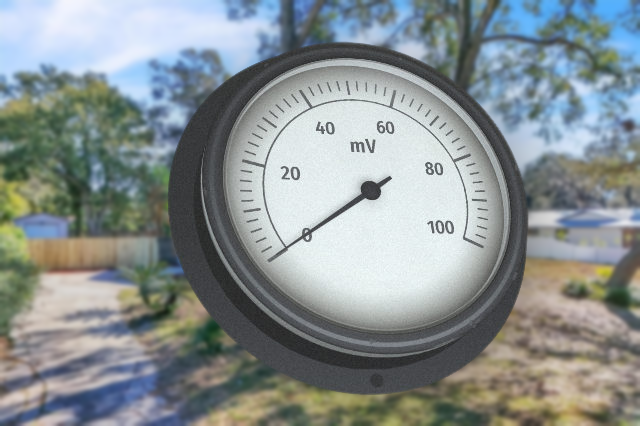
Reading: 0 mV
